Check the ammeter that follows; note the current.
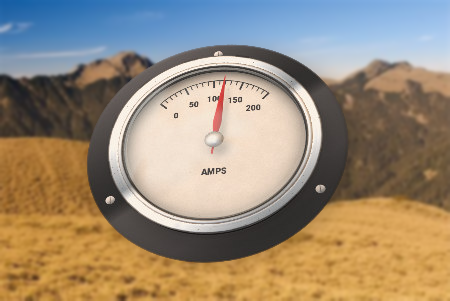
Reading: 120 A
